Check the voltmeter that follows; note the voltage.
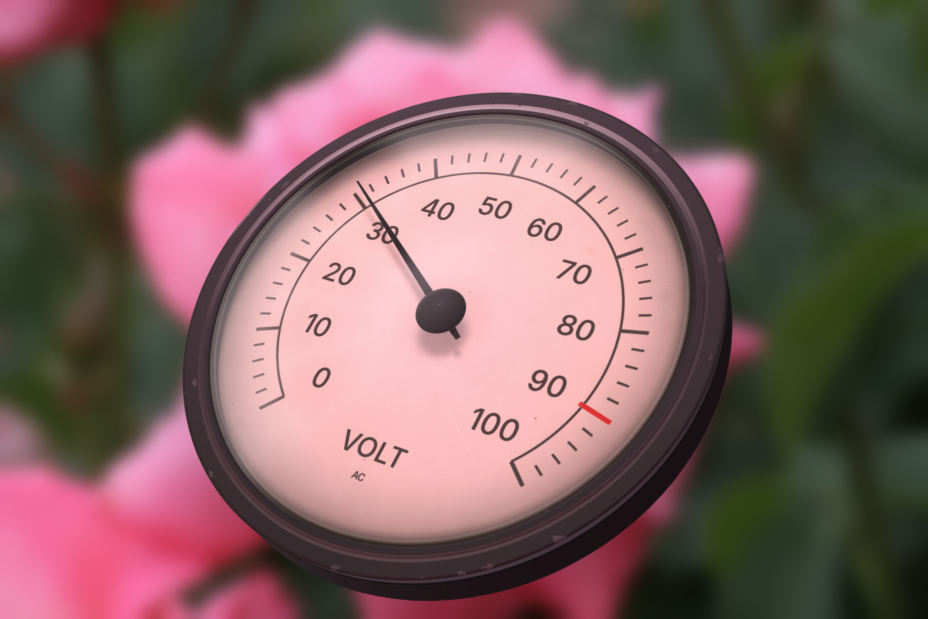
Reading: 31 V
